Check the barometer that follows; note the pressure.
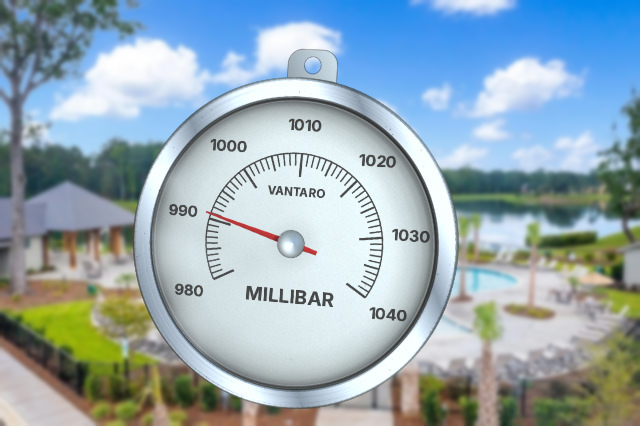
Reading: 991 mbar
